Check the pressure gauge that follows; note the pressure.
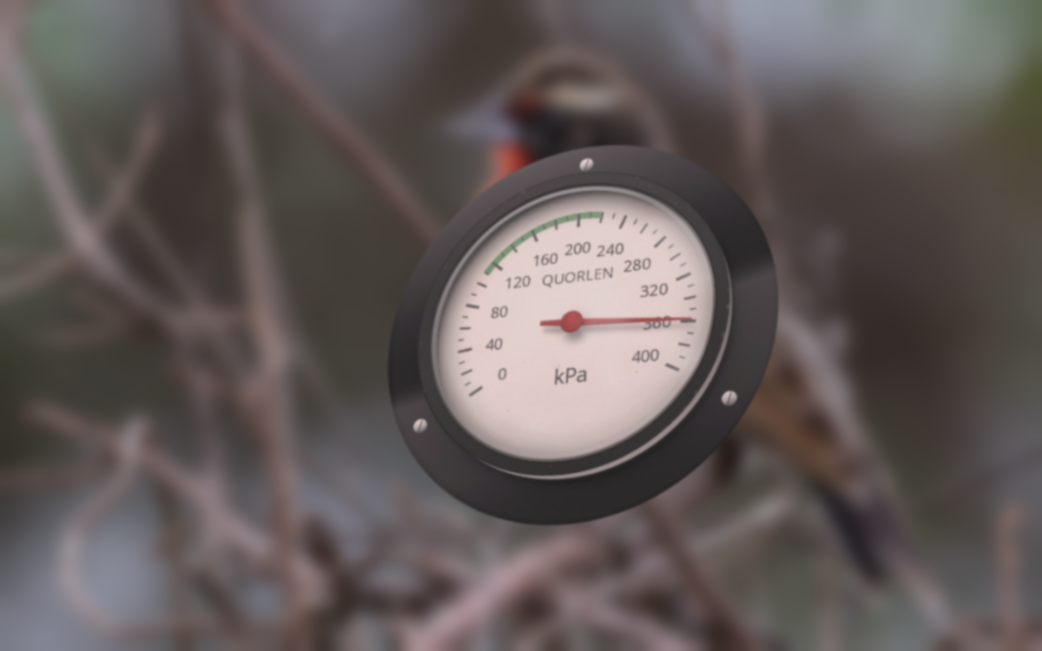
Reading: 360 kPa
